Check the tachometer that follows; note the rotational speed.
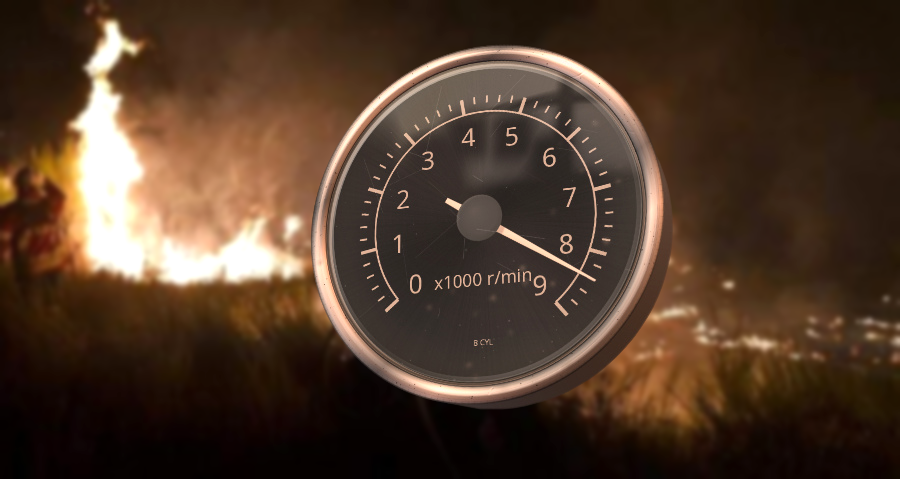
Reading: 8400 rpm
